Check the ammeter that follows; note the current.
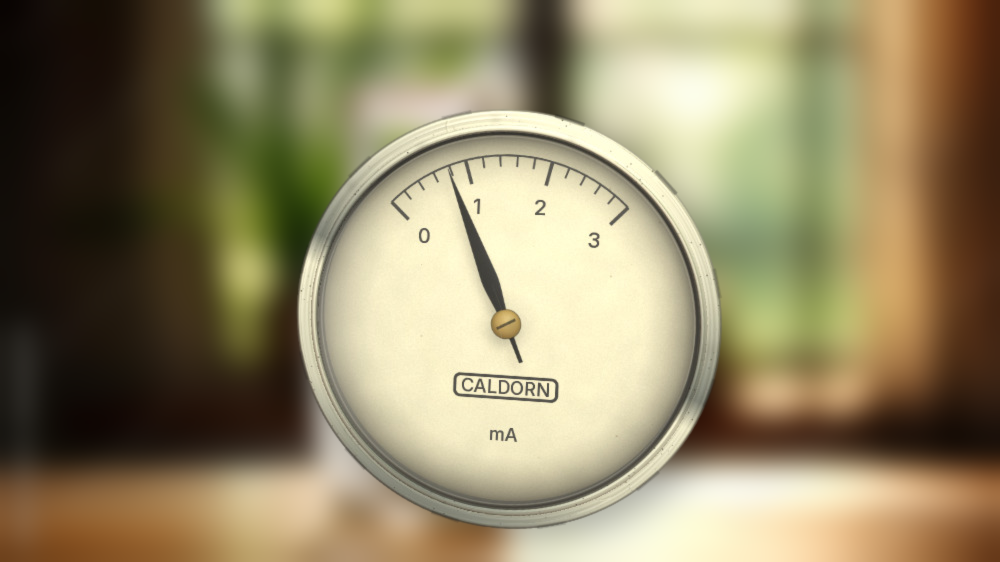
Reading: 0.8 mA
